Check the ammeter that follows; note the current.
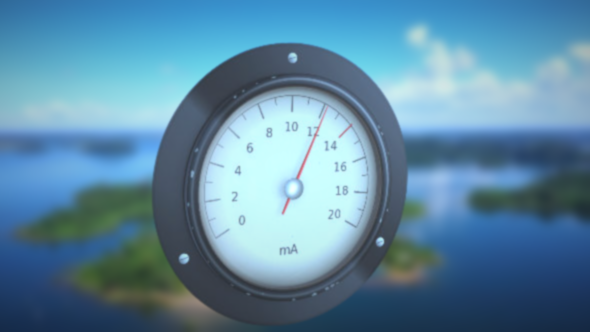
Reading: 12 mA
